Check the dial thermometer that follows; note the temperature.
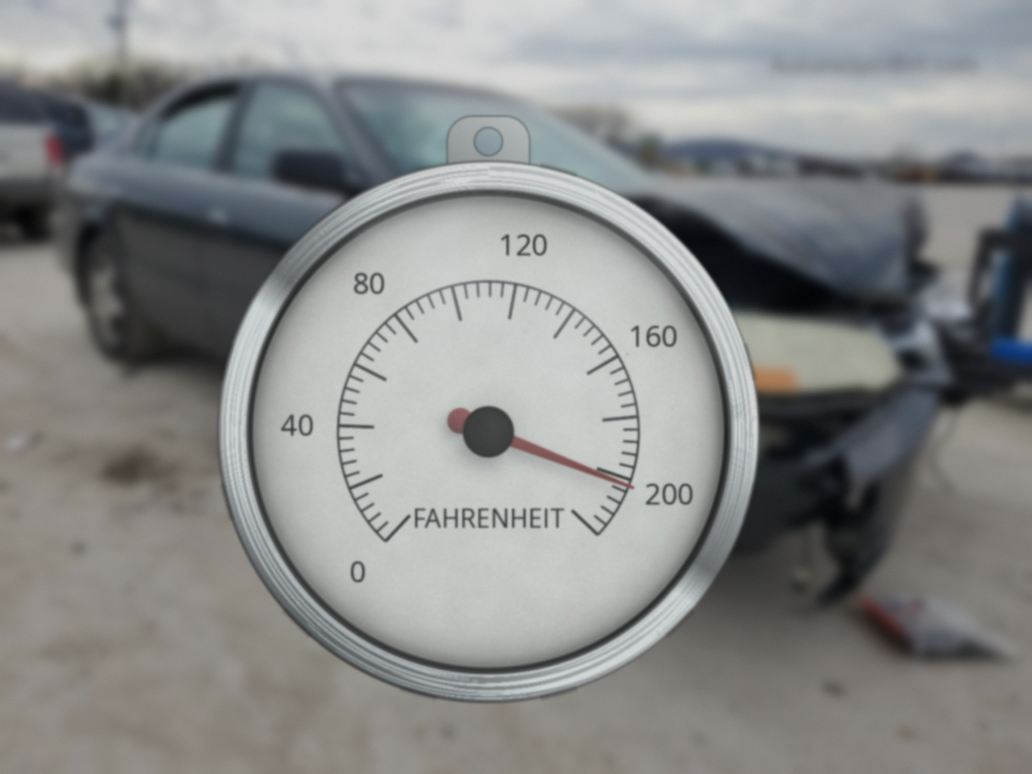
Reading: 202 °F
